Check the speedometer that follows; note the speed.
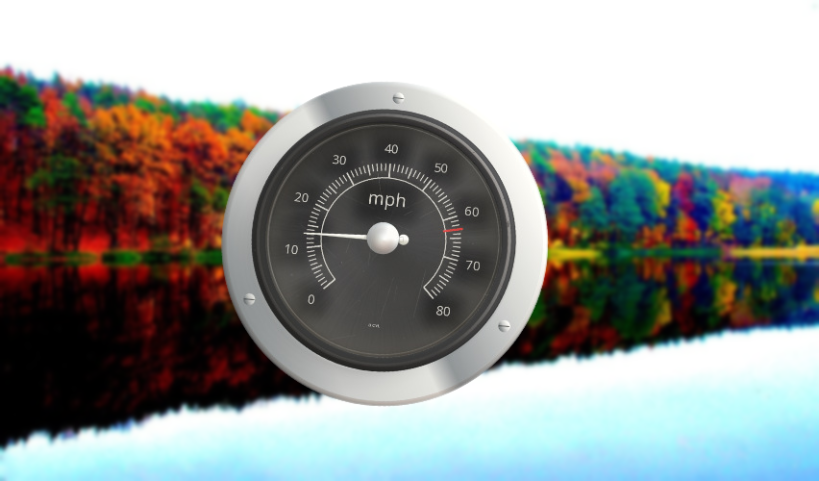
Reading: 13 mph
